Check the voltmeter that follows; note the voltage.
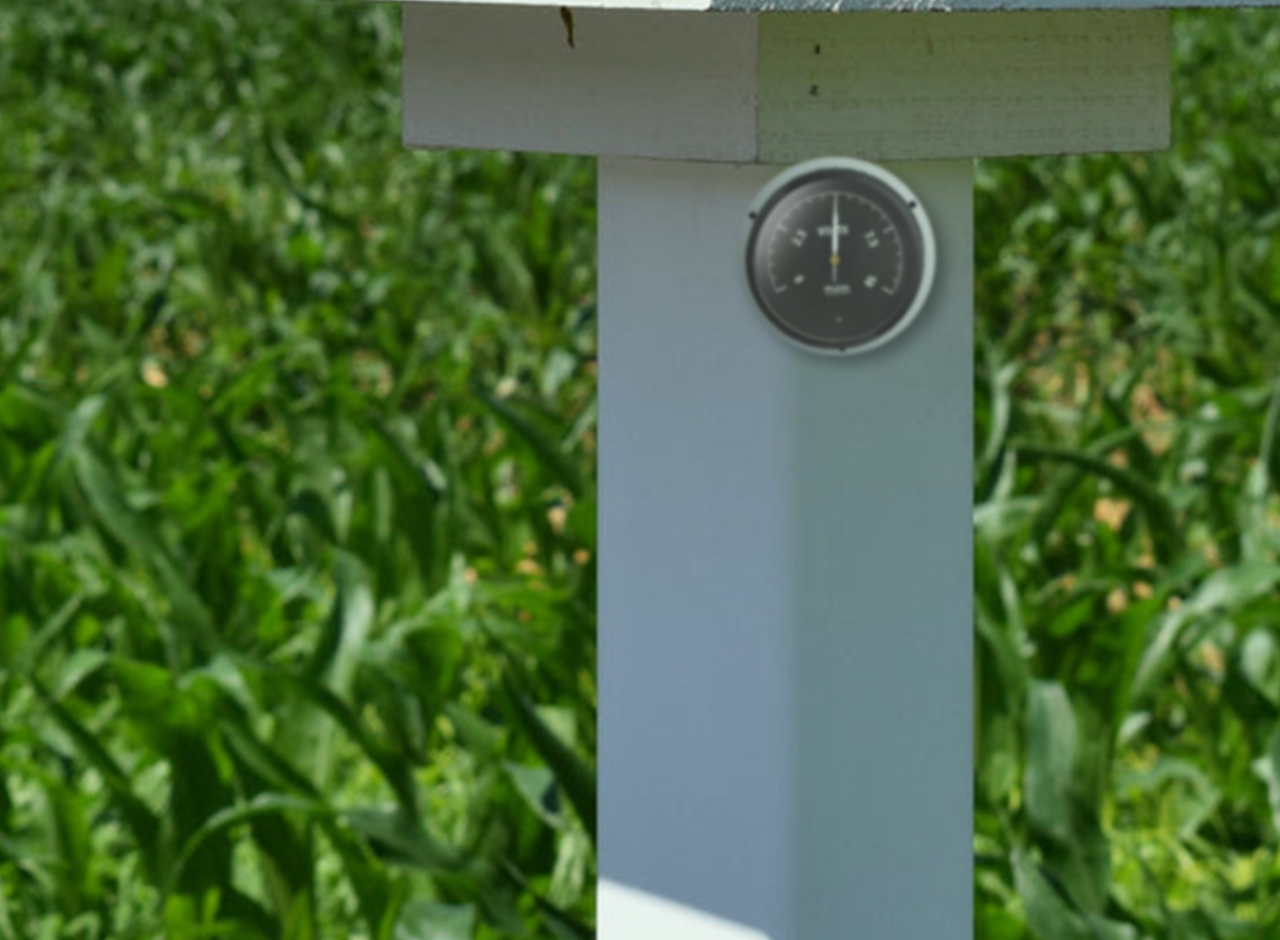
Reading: 5 V
